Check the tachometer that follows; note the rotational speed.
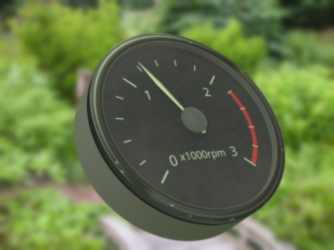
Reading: 1200 rpm
